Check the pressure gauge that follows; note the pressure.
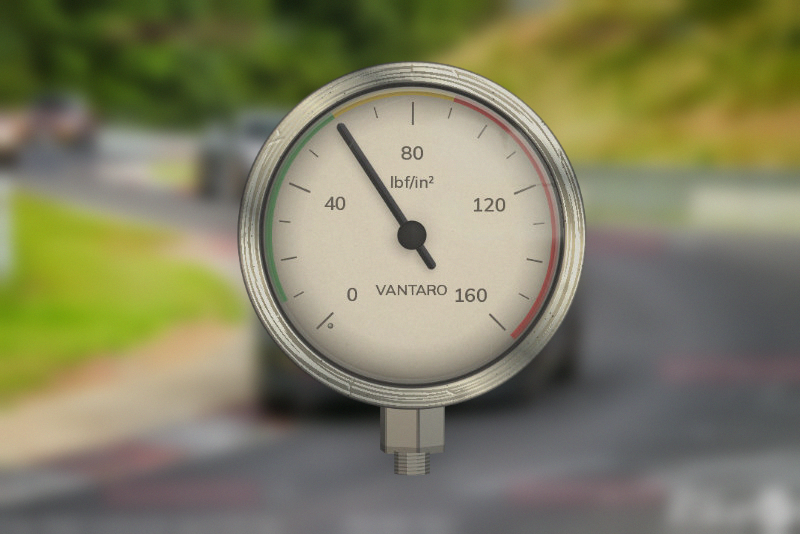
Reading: 60 psi
